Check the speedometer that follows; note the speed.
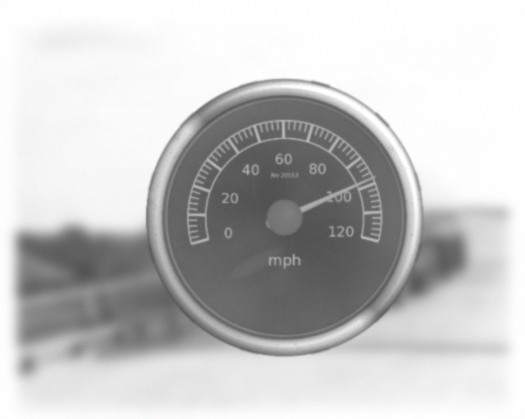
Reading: 98 mph
